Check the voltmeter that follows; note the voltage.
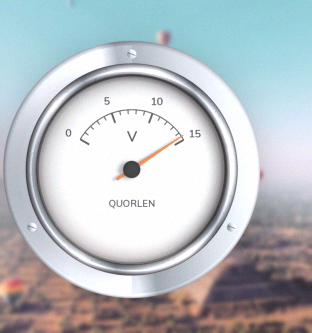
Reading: 14.5 V
